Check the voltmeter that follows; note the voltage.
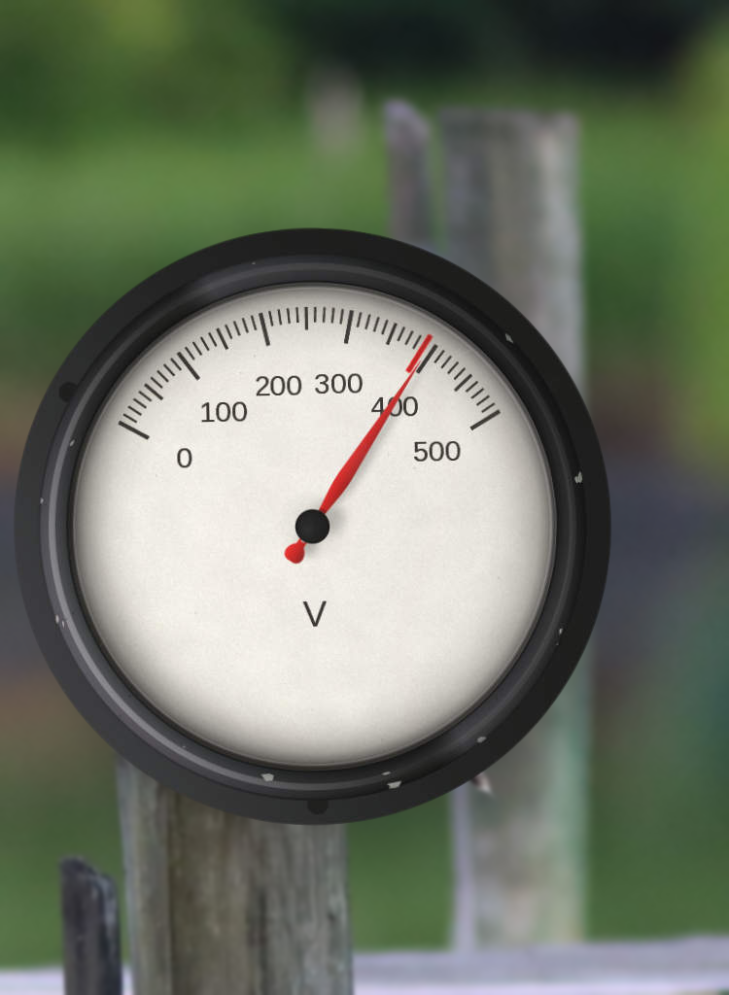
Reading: 395 V
